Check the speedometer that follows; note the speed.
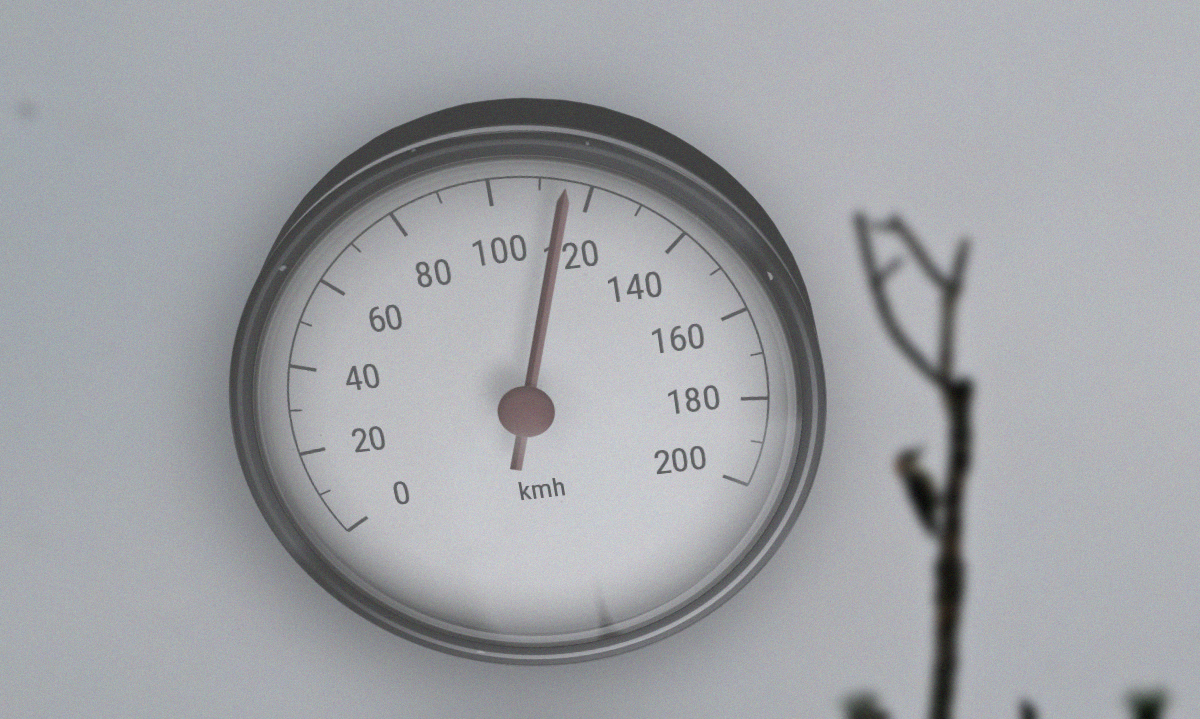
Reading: 115 km/h
